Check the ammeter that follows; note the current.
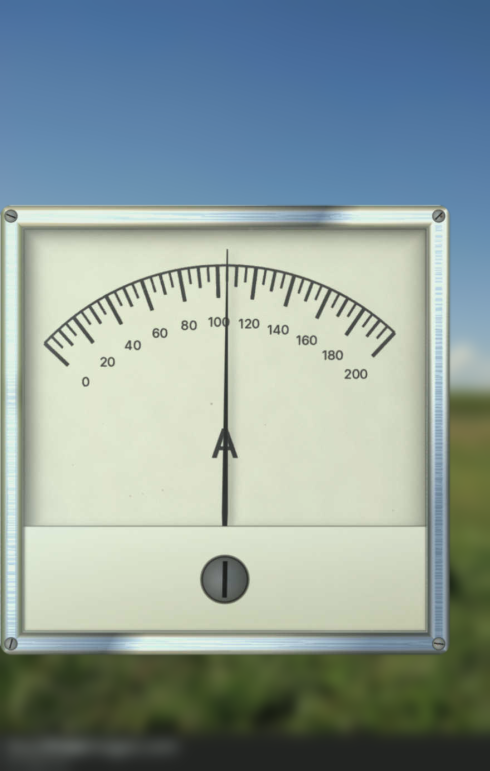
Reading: 105 A
